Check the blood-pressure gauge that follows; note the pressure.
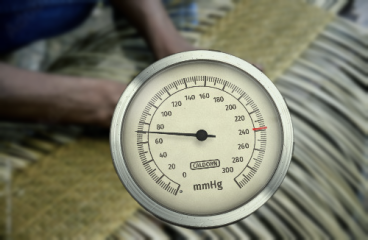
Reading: 70 mmHg
